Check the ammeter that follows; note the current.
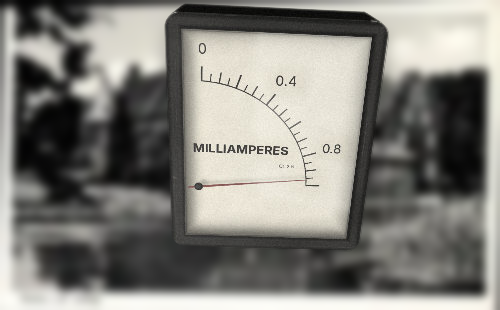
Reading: 0.95 mA
